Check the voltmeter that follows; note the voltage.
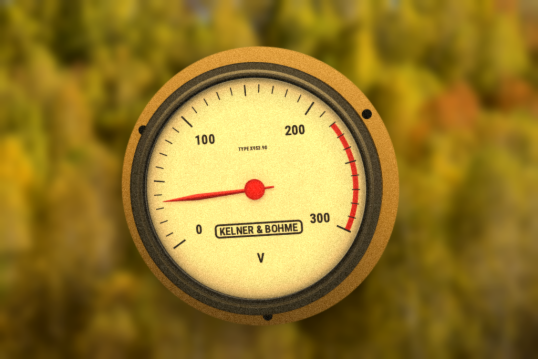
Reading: 35 V
